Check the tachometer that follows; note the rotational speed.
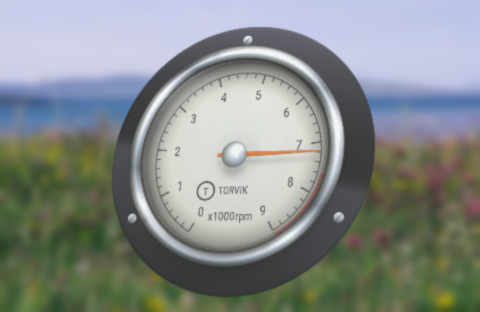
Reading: 7200 rpm
